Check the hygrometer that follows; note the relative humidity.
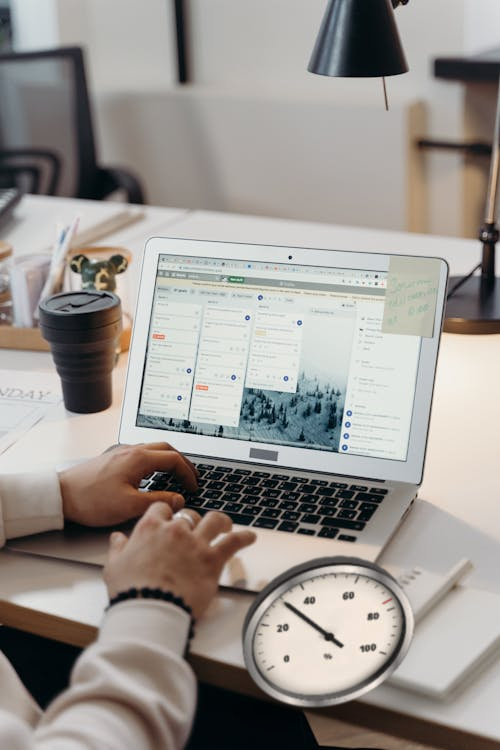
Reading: 32 %
